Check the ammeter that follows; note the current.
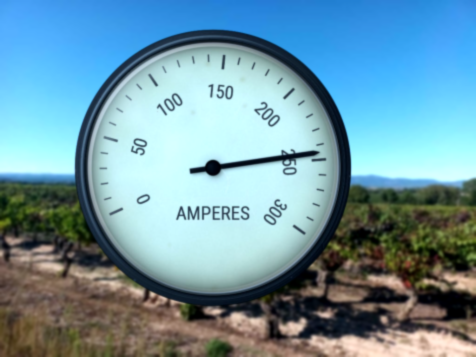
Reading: 245 A
